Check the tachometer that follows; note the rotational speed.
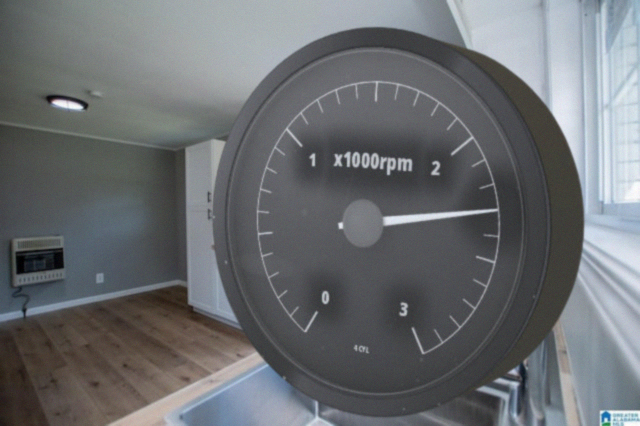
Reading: 2300 rpm
